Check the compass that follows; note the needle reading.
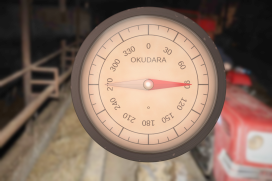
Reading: 90 °
